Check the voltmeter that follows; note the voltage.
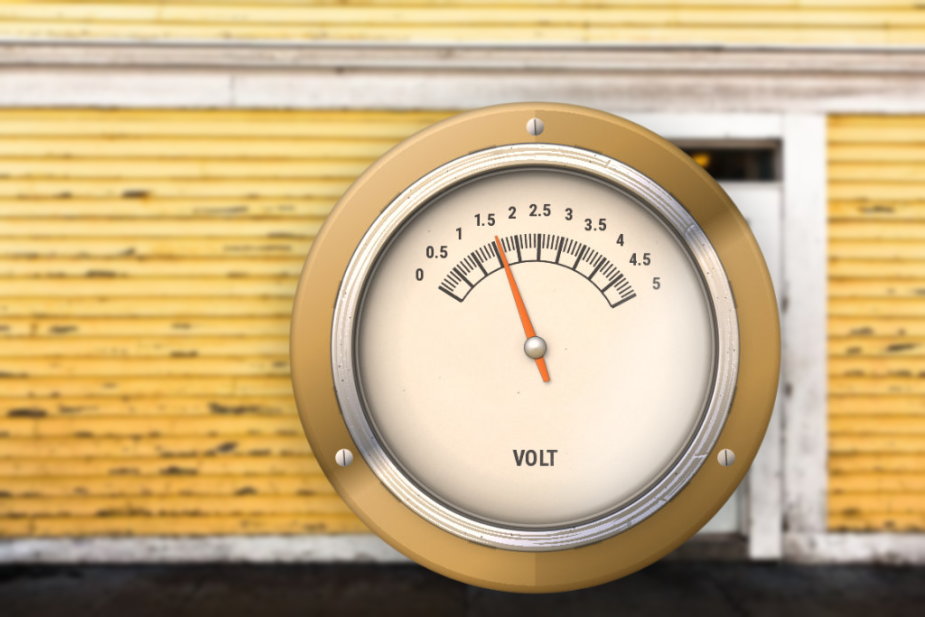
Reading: 1.6 V
